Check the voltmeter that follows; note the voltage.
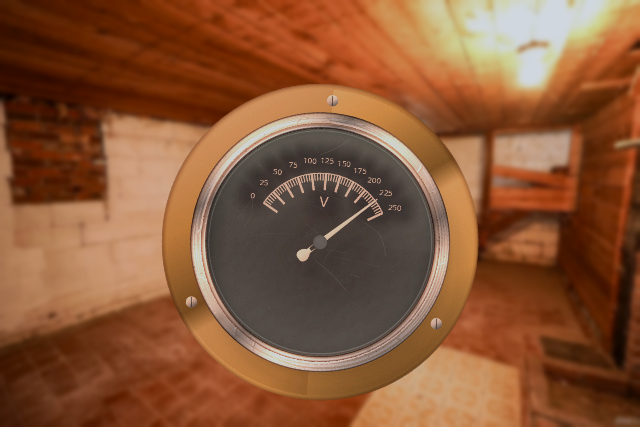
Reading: 225 V
